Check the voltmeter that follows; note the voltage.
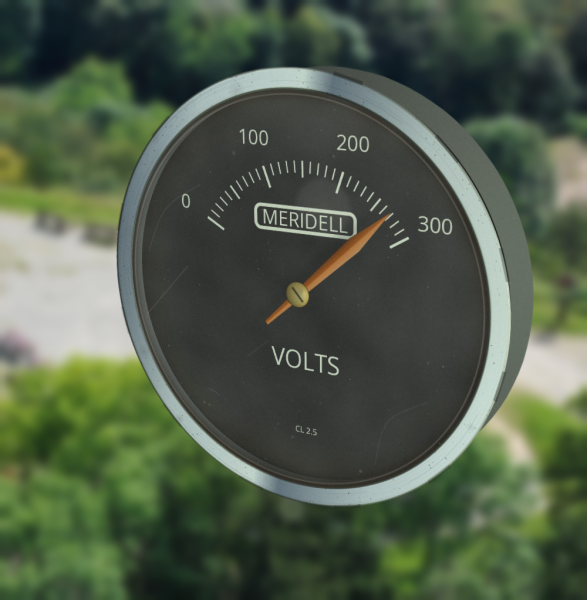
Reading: 270 V
